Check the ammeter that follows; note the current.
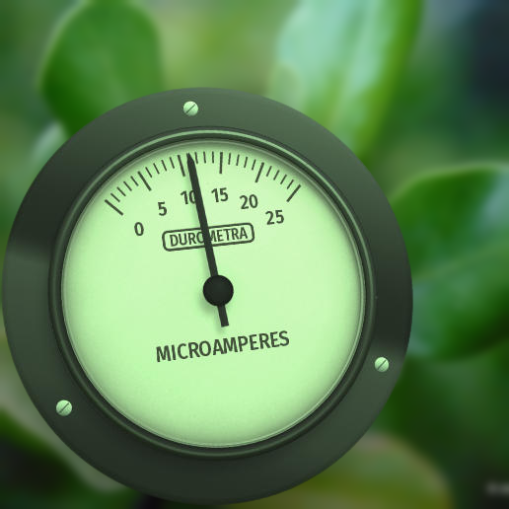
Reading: 11 µA
